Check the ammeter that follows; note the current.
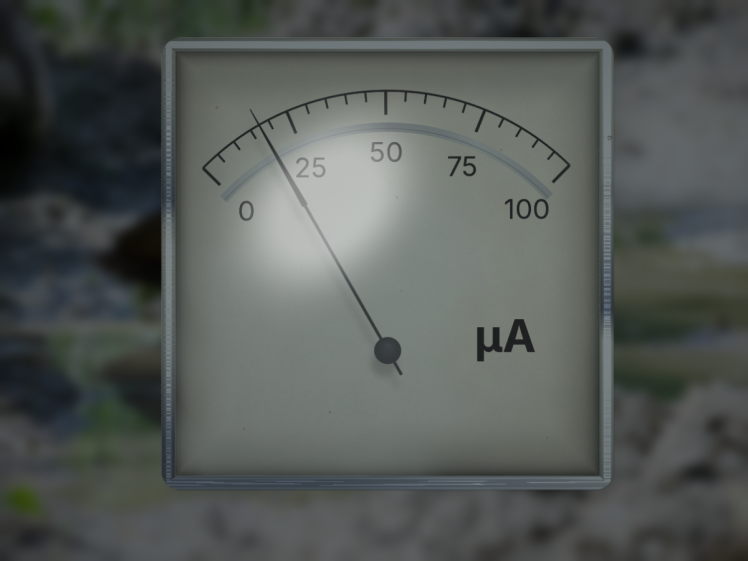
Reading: 17.5 µA
